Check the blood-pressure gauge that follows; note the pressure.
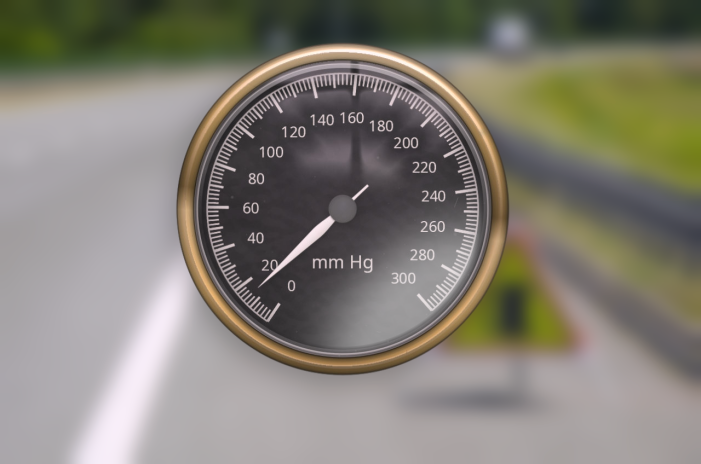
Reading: 14 mmHg
